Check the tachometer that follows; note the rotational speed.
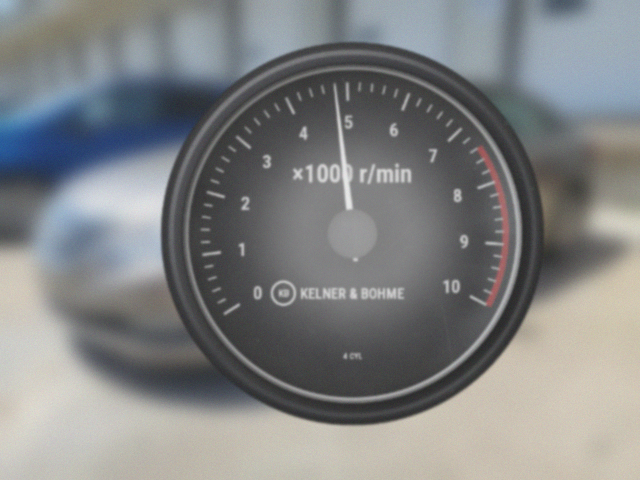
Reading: 4800 rpm
